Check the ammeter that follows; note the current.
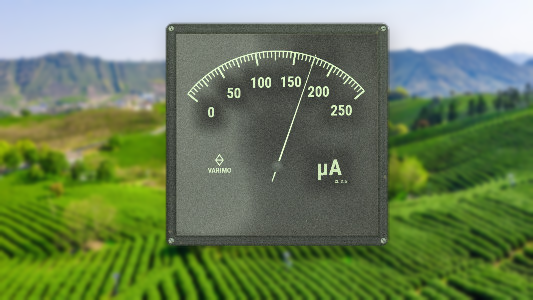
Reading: 175 µA
